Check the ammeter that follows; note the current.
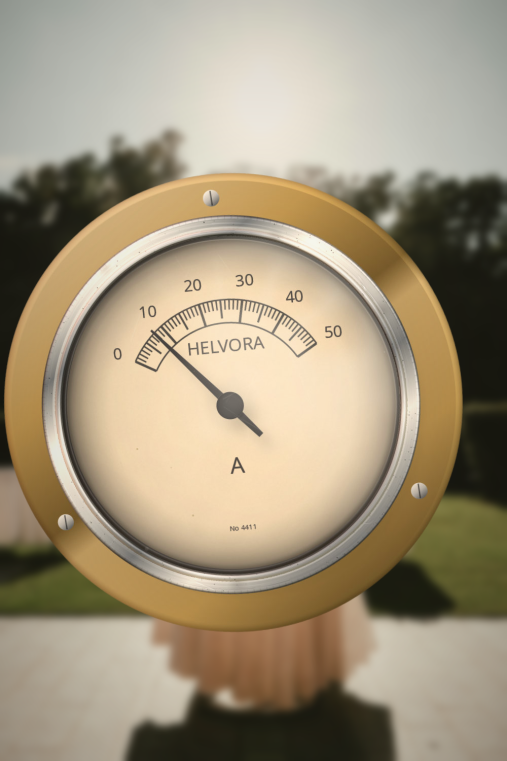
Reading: 8 A
